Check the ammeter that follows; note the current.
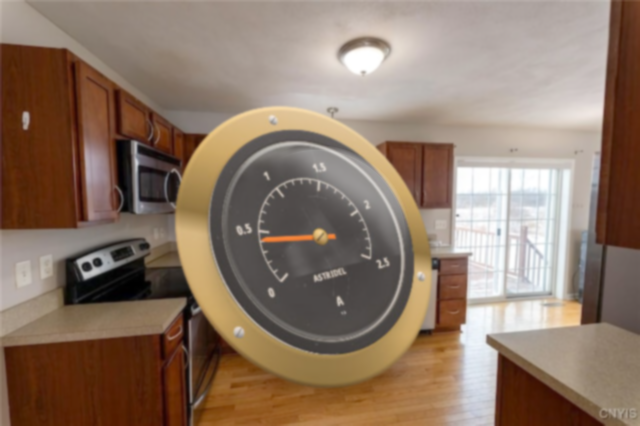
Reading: 0.4 A
